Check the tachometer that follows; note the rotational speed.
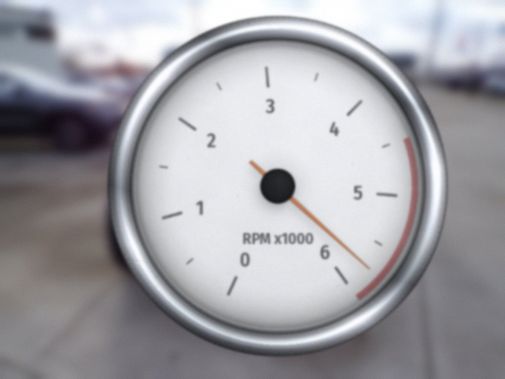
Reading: 5750 rpm
